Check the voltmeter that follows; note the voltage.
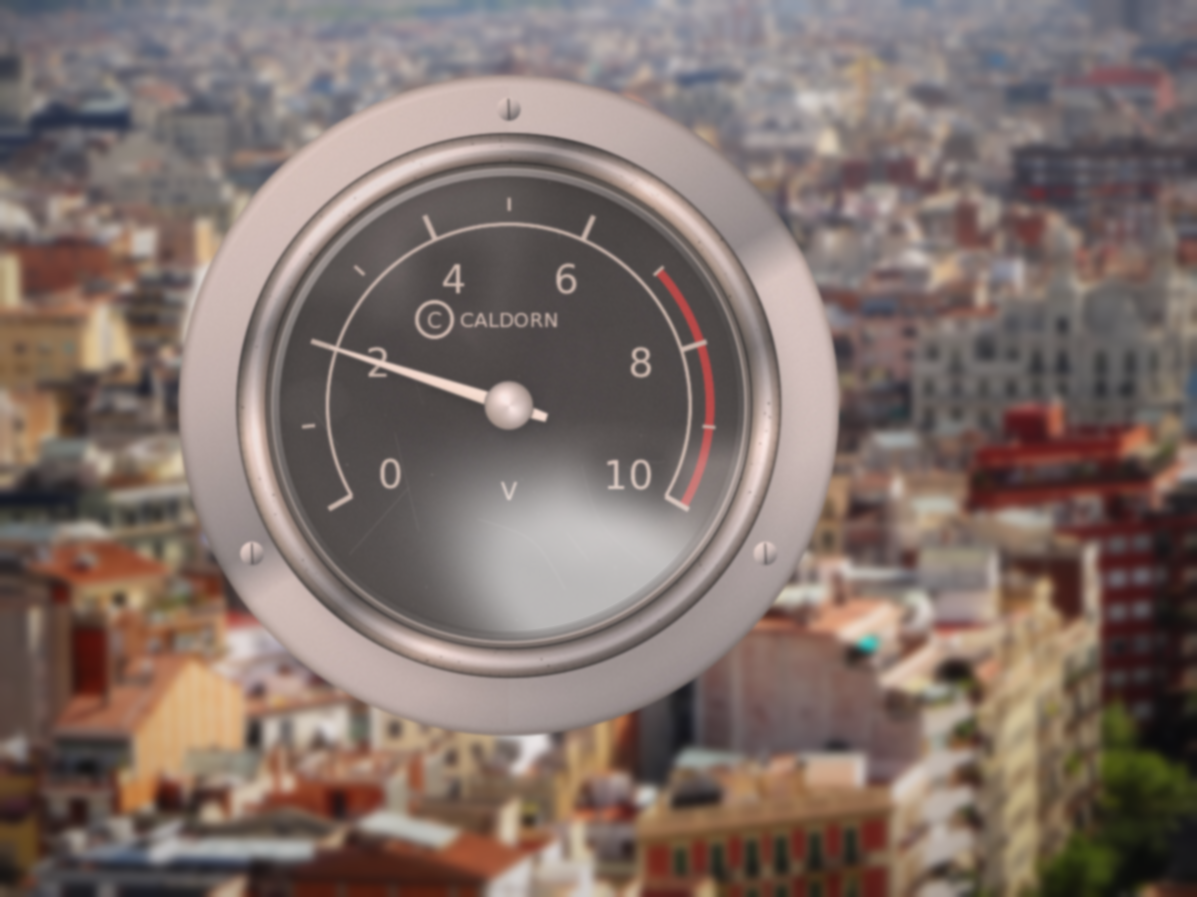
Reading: 2 V
